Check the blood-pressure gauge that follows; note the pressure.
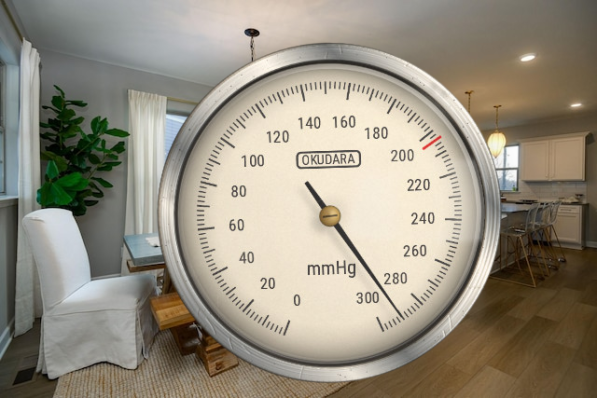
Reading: 290 mmHg
